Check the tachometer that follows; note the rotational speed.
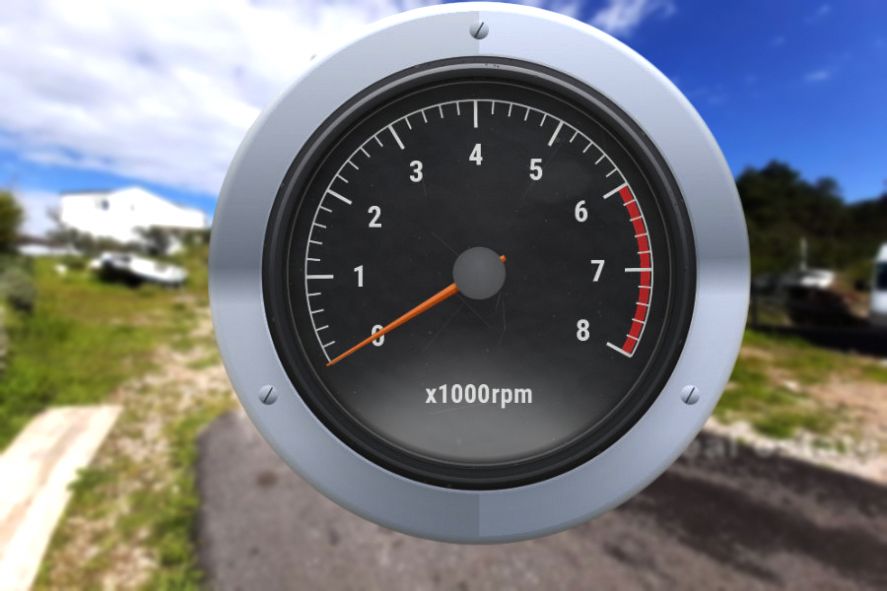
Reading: 0 rpm
